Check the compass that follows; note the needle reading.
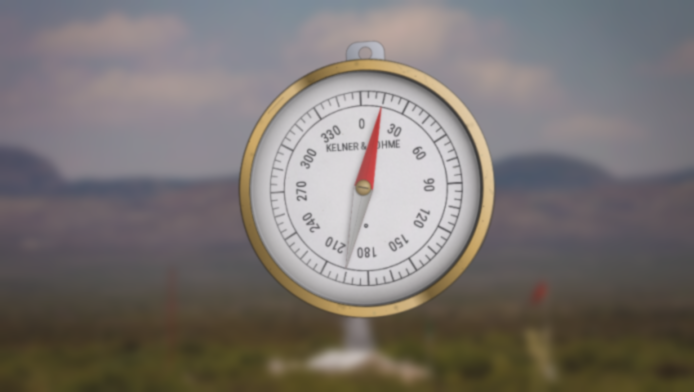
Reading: 15 °
